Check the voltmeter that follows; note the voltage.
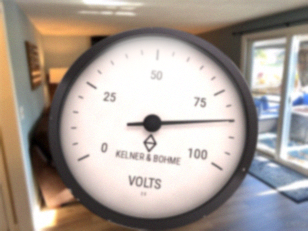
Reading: 85 V
